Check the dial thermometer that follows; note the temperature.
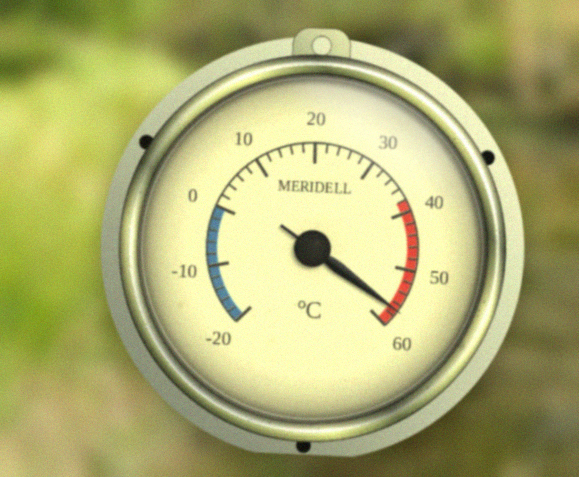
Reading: 57 °C
